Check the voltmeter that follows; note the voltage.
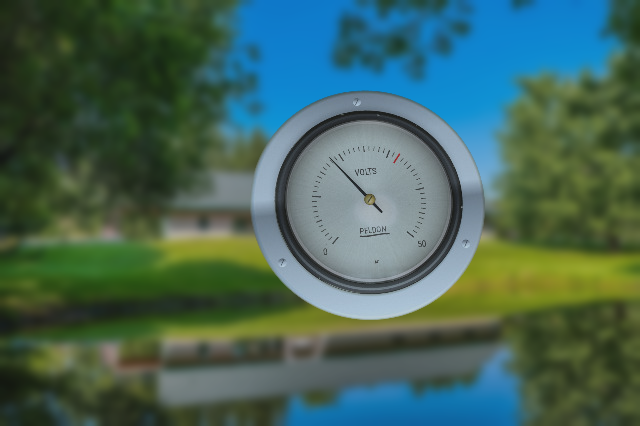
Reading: 18 V
